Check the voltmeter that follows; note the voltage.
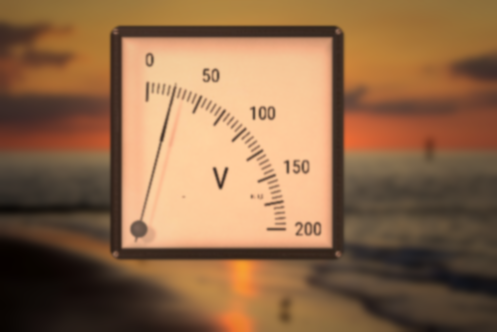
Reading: 25 V
